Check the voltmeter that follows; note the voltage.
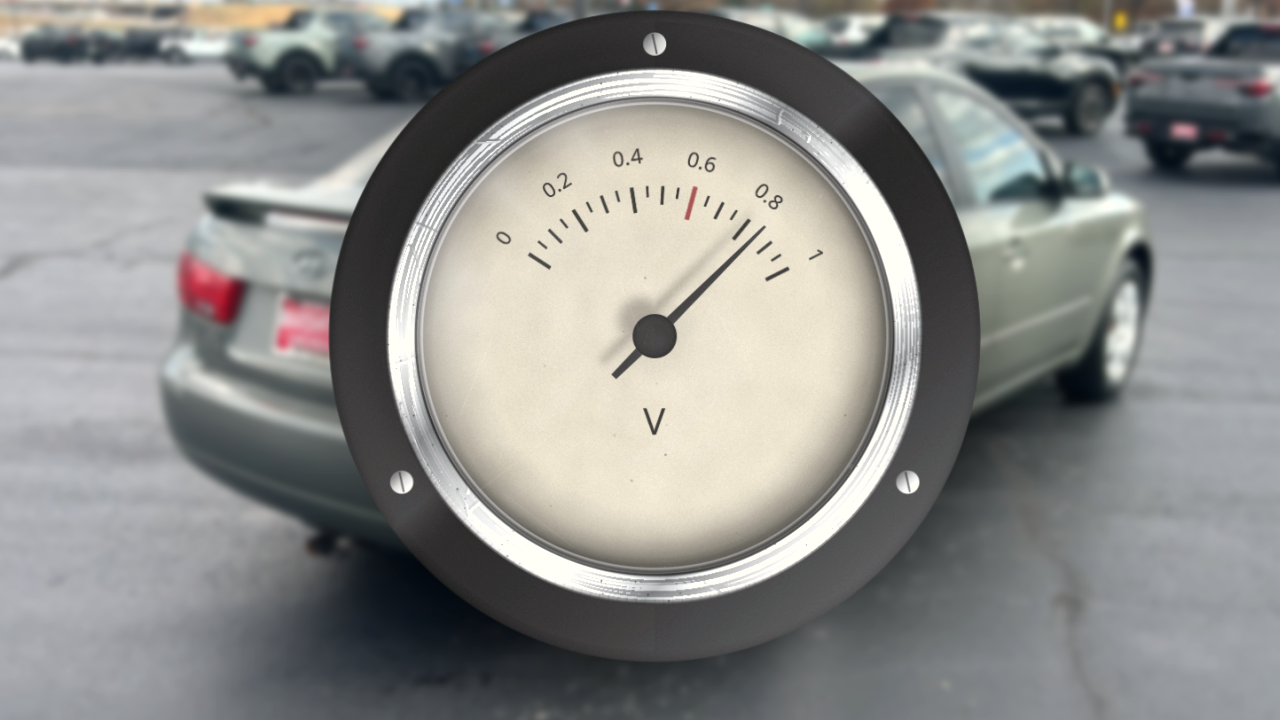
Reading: 0.85 V
